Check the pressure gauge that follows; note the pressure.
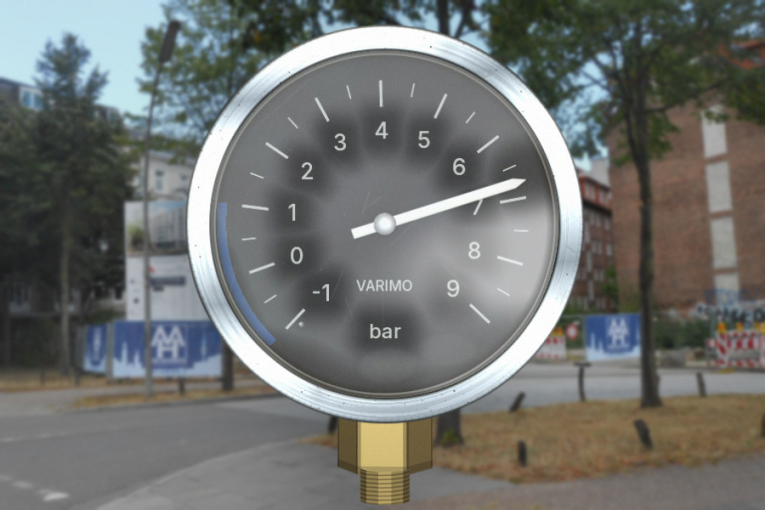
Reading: 6.75 bar
